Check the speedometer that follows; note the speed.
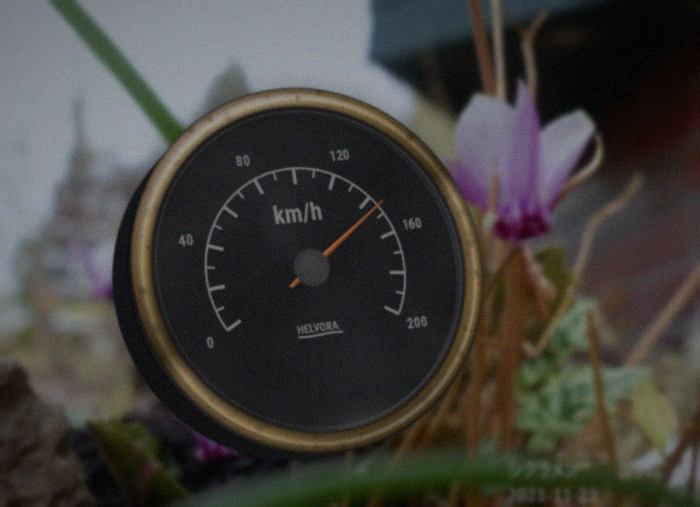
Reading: 145 km/h
